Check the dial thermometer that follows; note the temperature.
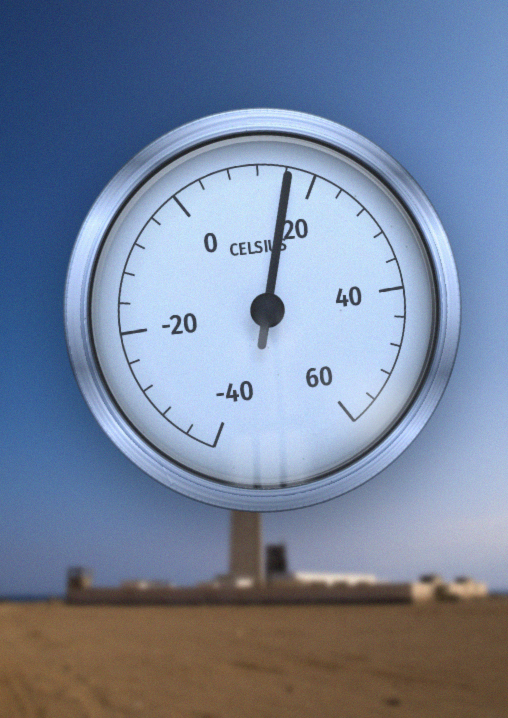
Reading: 16 °C
